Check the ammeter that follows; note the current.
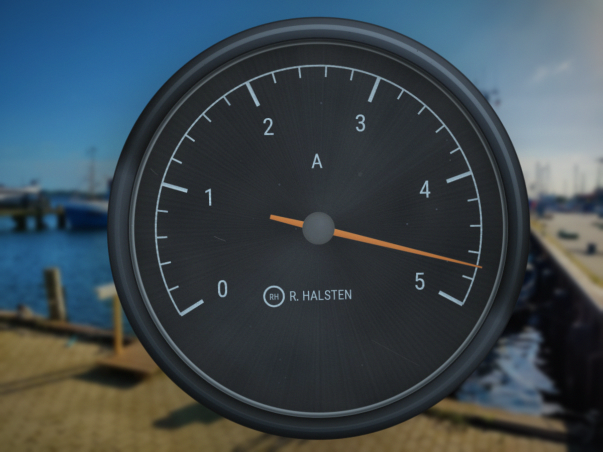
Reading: 4.7 A
